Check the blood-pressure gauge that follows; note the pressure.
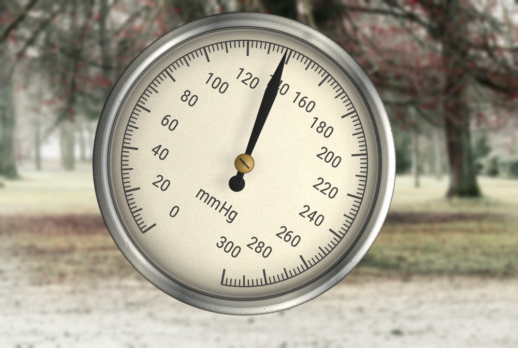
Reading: 138 mmHg
